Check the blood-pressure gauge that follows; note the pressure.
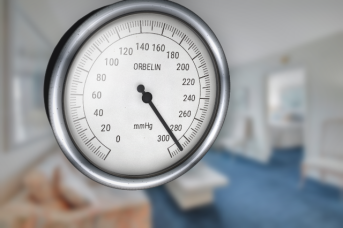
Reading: 290 mmHg
